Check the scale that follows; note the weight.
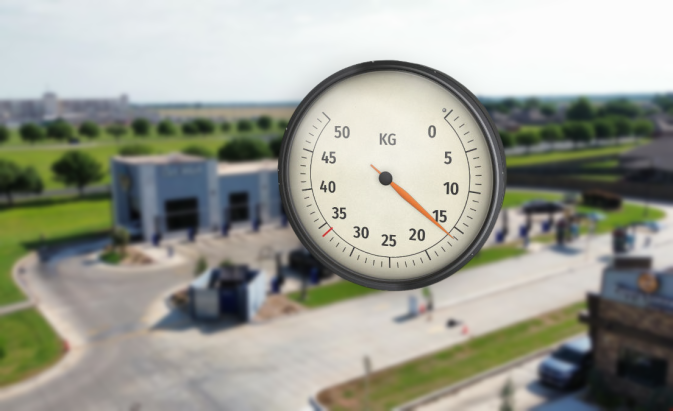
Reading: 16 kg
